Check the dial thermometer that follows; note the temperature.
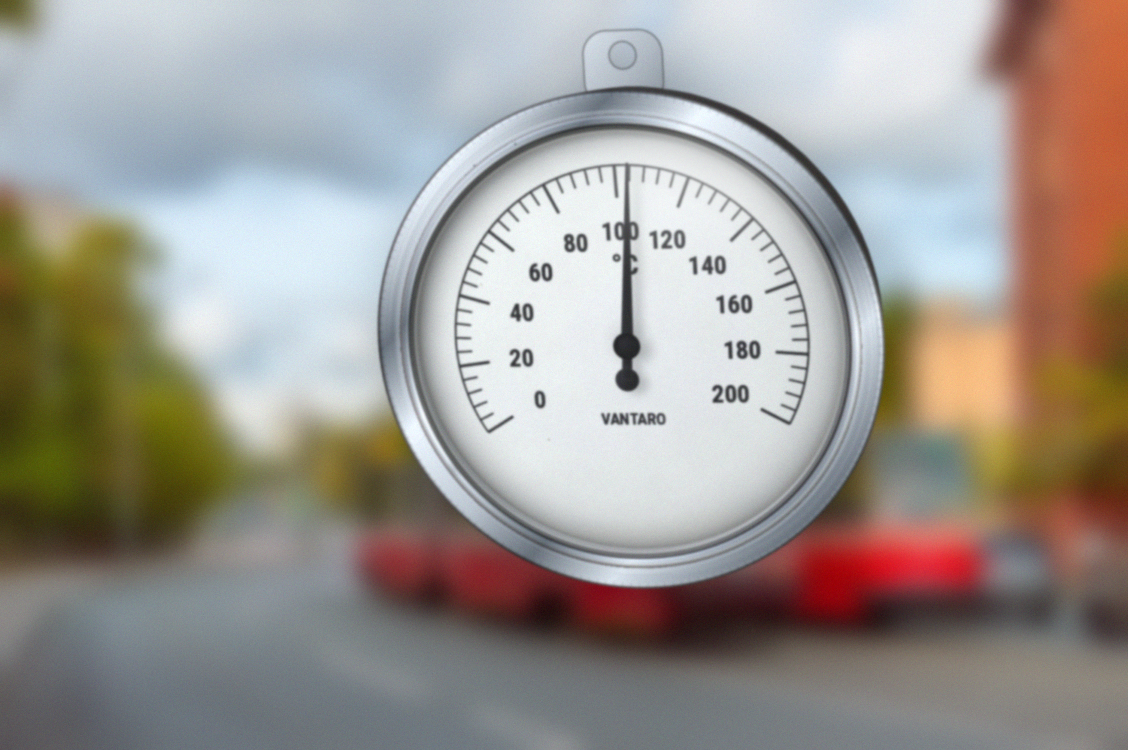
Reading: 104 °C
